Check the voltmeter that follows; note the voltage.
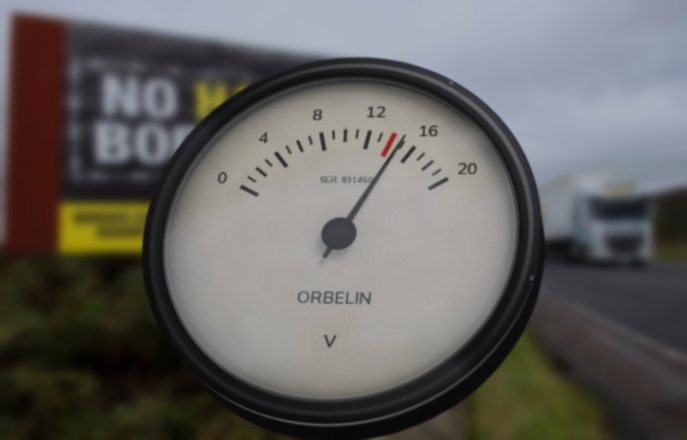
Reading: 15 V
